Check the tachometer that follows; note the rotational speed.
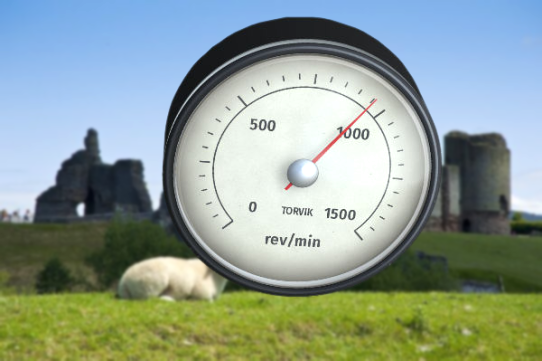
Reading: 950 rpm
